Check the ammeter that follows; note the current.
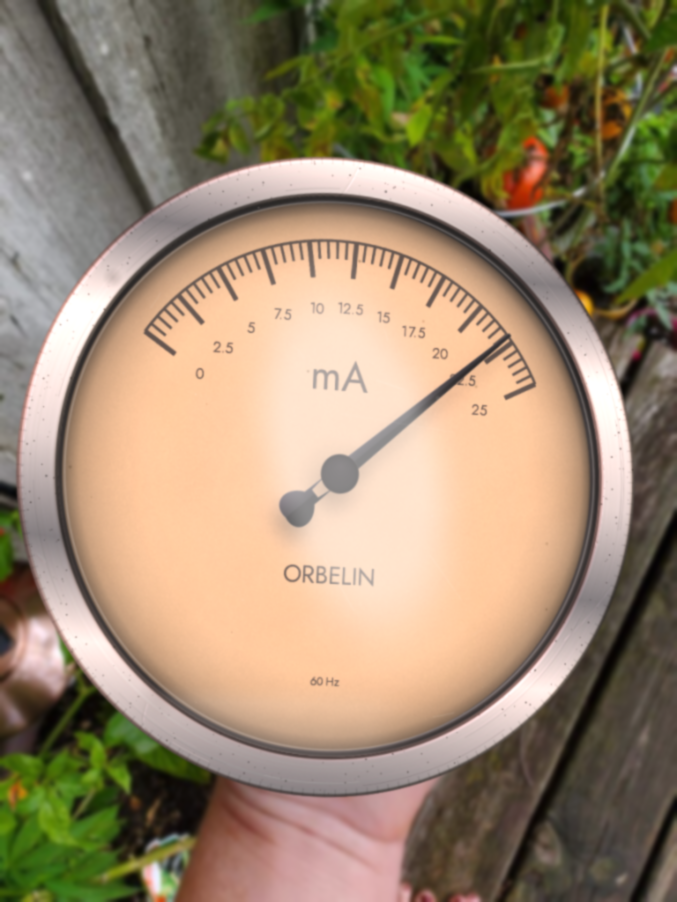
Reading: 22 mA
